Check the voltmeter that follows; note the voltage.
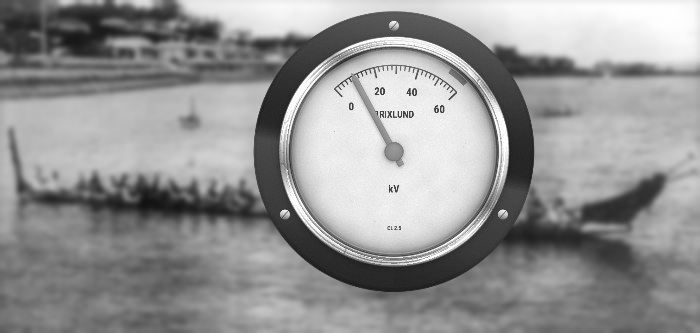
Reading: 10 kV
